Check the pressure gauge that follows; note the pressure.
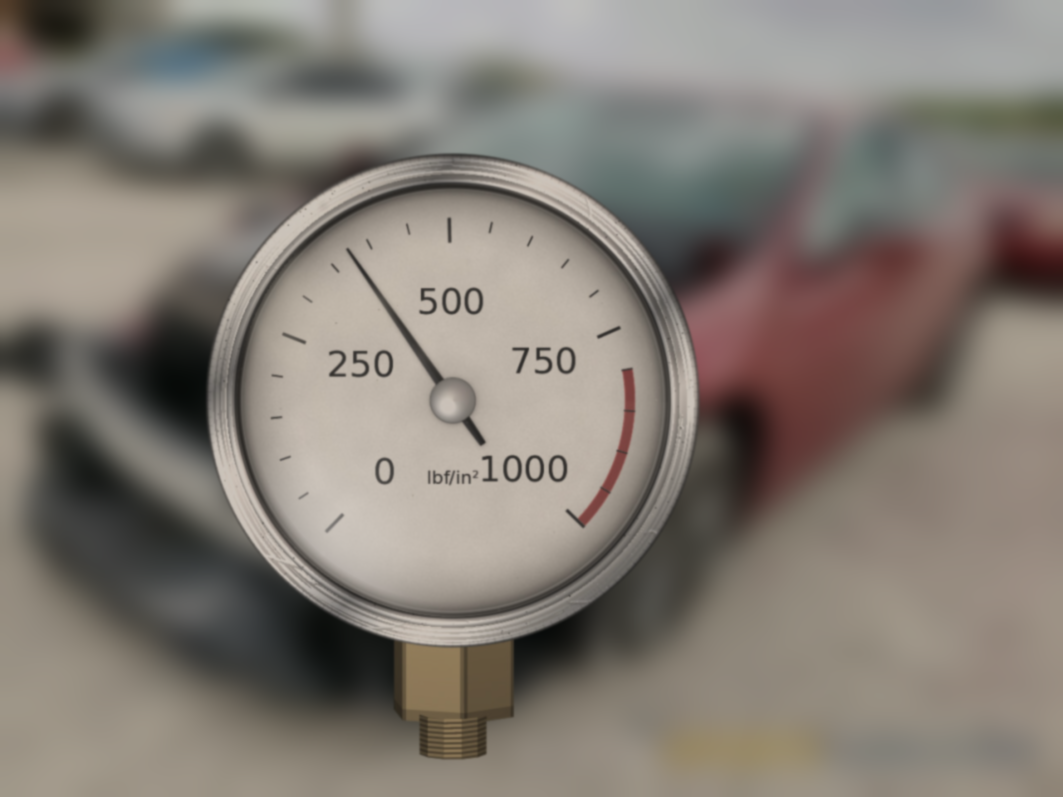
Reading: 375 psi
